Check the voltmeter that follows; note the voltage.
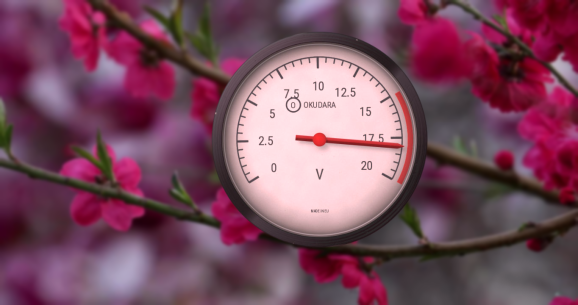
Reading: 18 V
